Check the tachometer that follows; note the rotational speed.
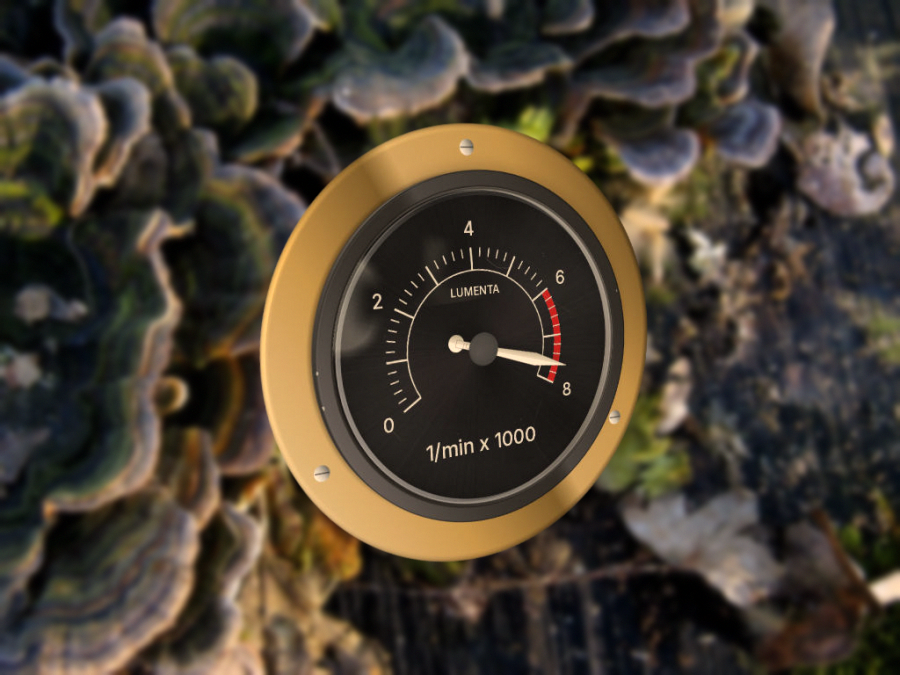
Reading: 7600 rpm
